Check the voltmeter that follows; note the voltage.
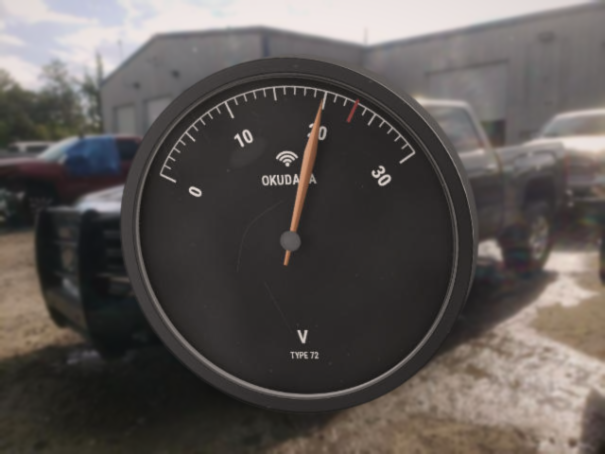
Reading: 20 V
